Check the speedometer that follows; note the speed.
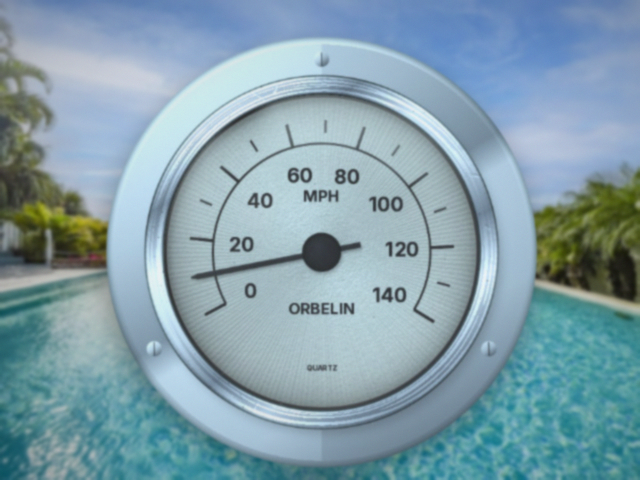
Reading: 10 mph
